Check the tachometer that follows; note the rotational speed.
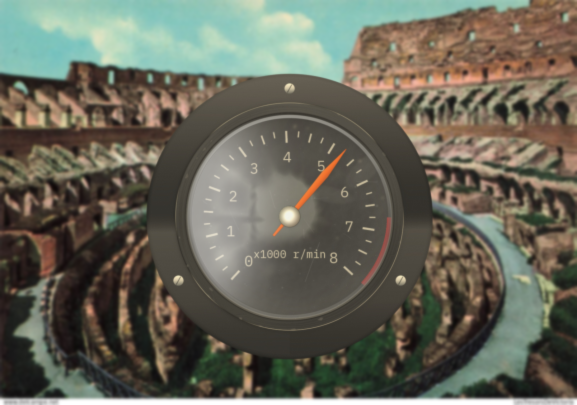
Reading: 5250 rpm
